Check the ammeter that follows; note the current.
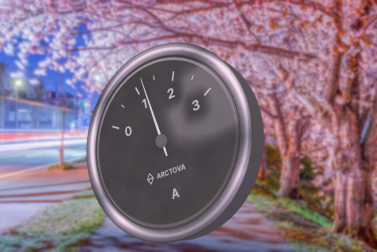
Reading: 1.25 A
